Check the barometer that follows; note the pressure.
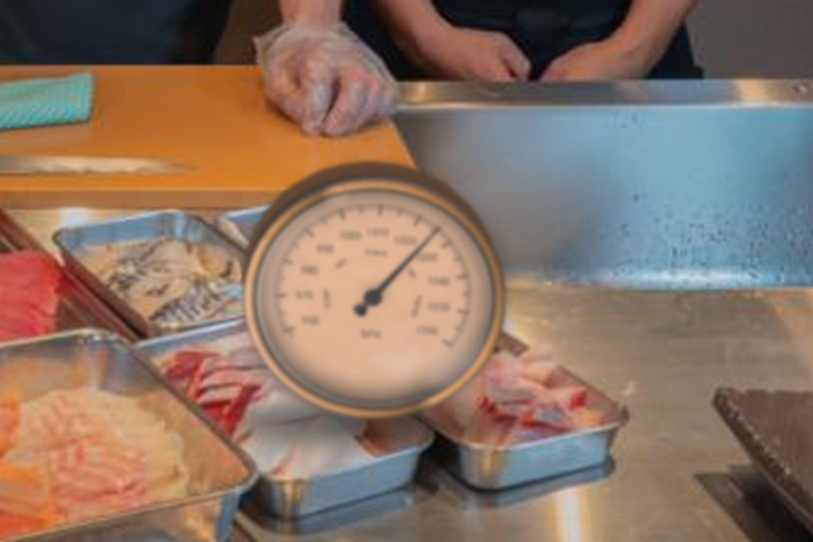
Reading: 1025 hPa
